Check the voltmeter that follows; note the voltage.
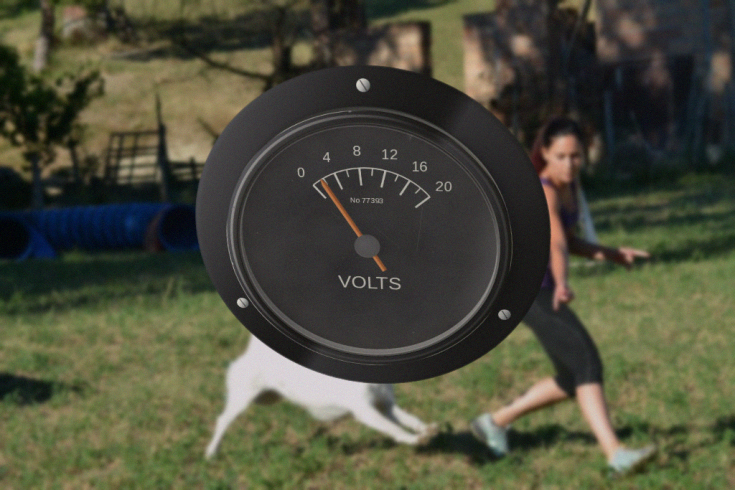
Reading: 2 V
